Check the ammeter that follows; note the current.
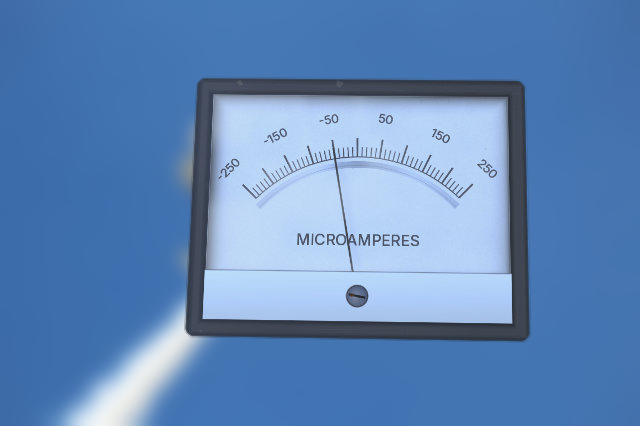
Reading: -50 µA
